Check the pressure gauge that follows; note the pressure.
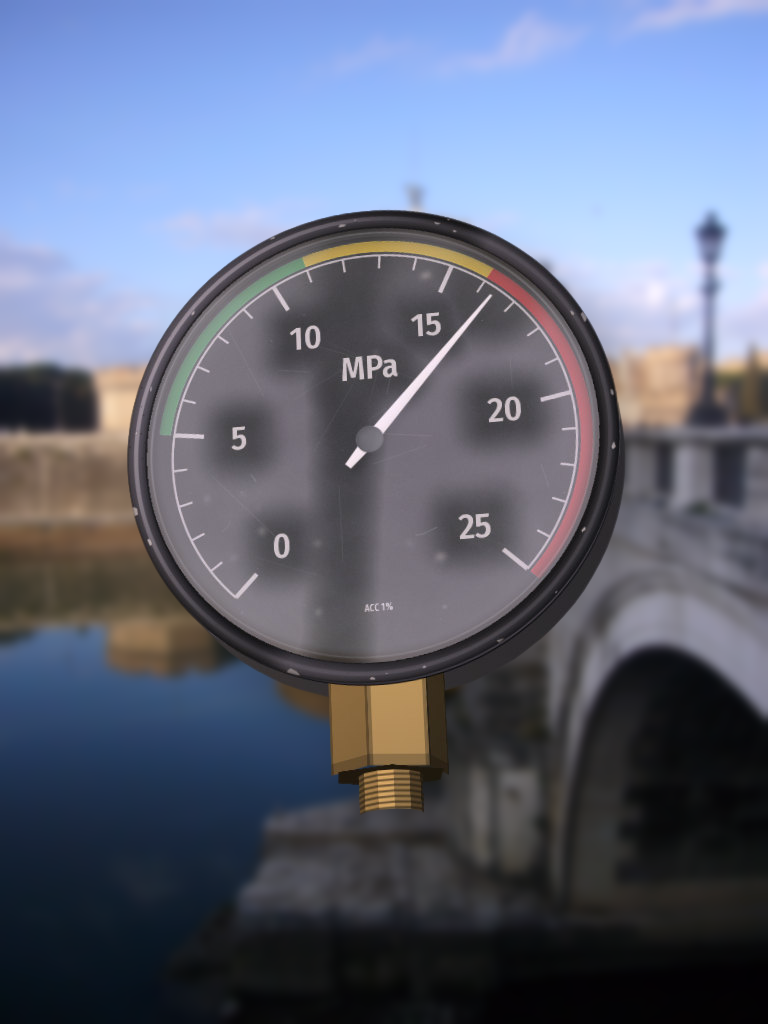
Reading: 16.5 MPa
